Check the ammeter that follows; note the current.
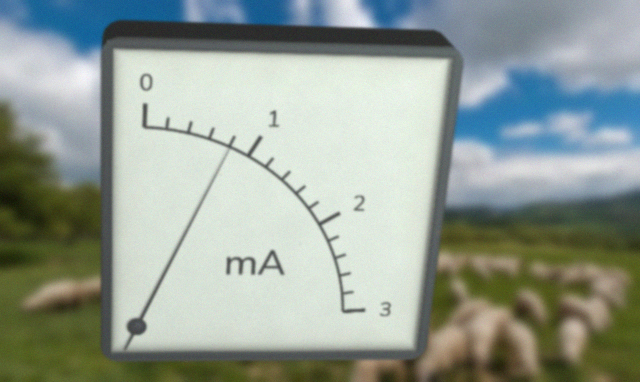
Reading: 0.8 mA
